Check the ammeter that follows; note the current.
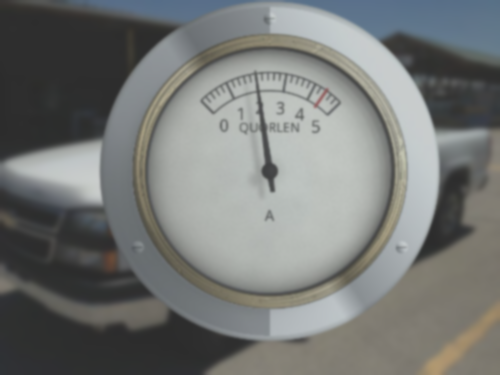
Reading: 2 A
